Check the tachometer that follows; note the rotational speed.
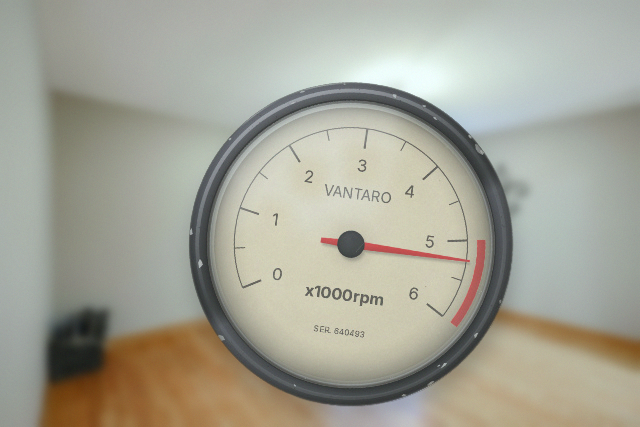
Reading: 5250 rpm
